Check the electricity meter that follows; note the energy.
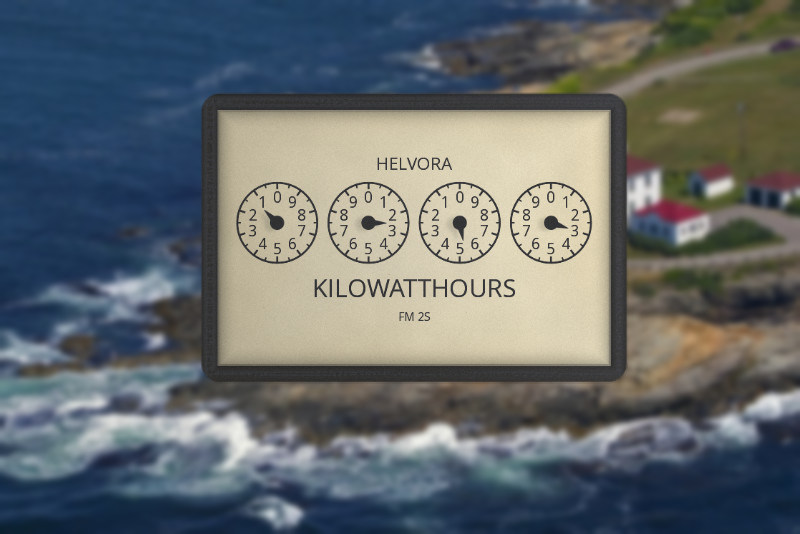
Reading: 1253 kWh
